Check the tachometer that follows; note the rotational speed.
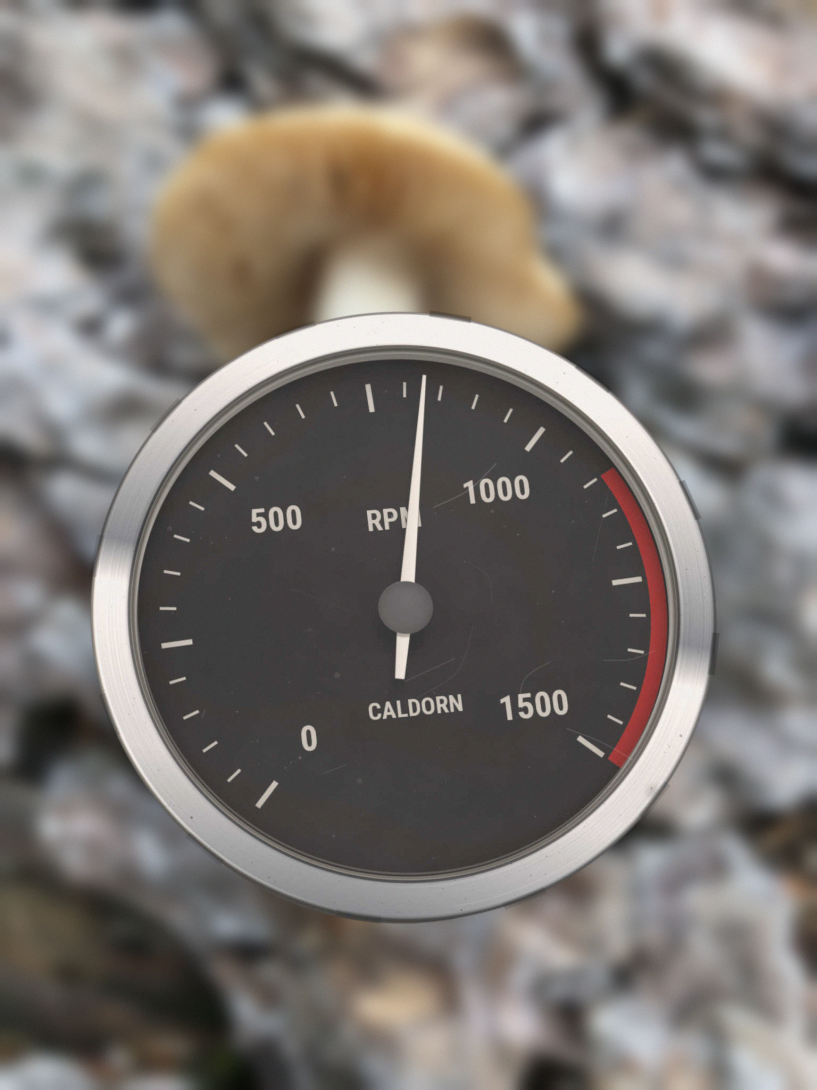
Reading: 825 rpm
